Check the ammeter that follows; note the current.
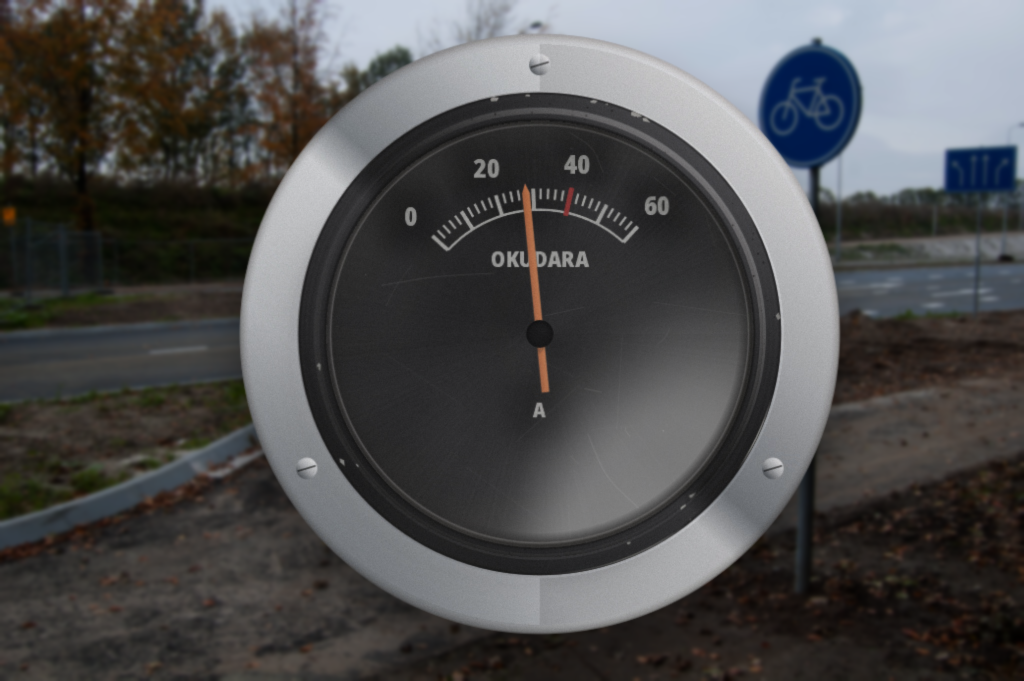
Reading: 28 A
